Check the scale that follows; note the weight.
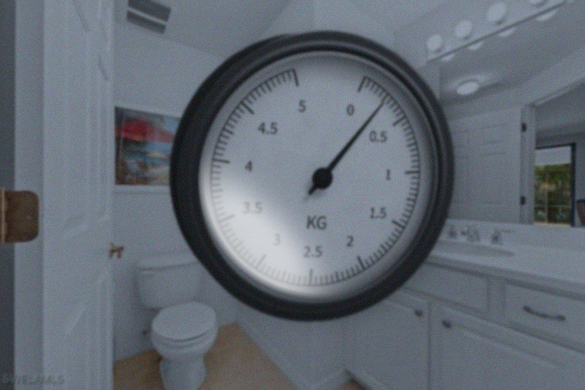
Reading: 0.25 kg
